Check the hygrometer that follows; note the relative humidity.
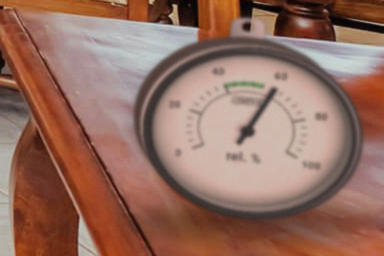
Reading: 60 %
